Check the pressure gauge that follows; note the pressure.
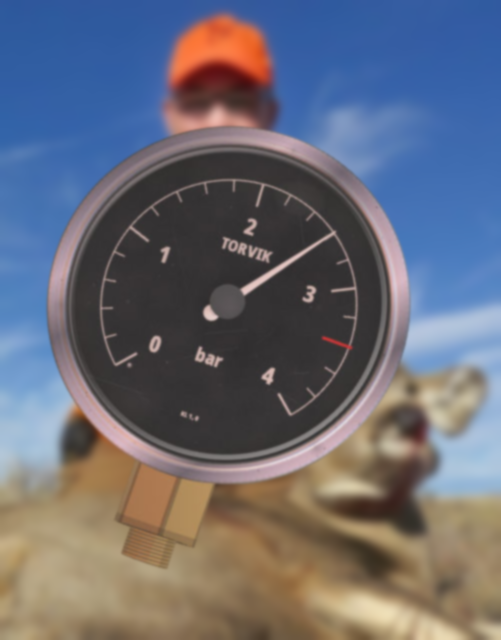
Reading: 2.6 bar
